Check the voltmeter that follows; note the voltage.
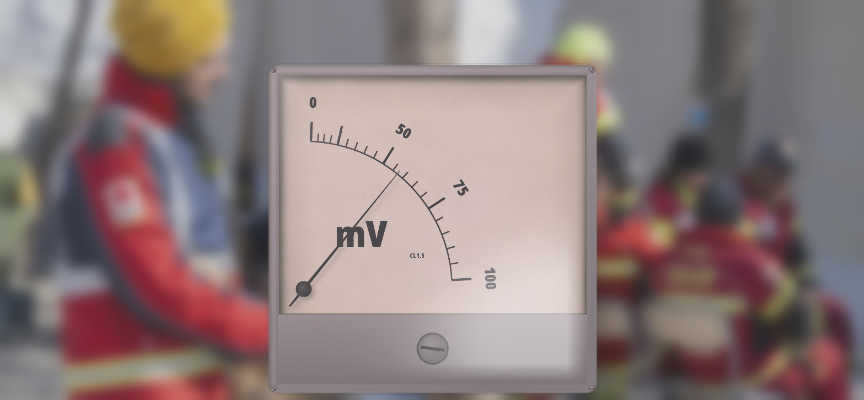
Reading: 57.5 mV
